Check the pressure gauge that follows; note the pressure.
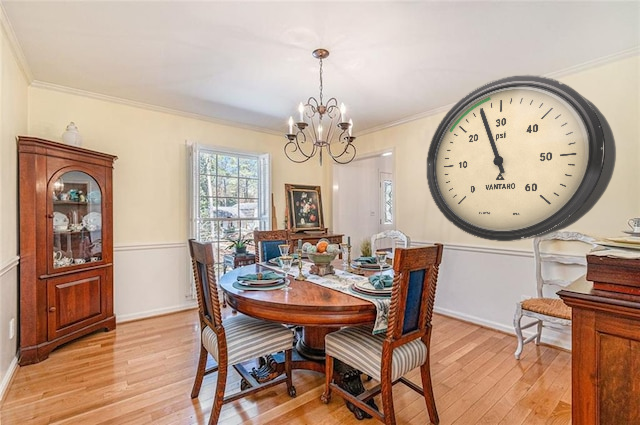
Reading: 26 psi
